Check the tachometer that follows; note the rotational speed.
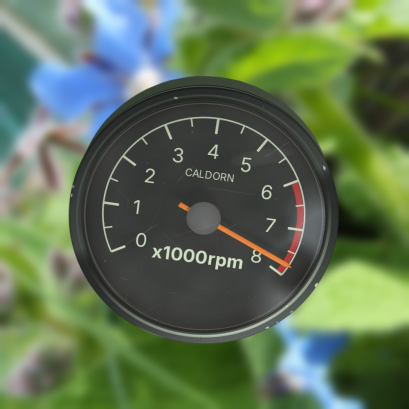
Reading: 7750 rpm
